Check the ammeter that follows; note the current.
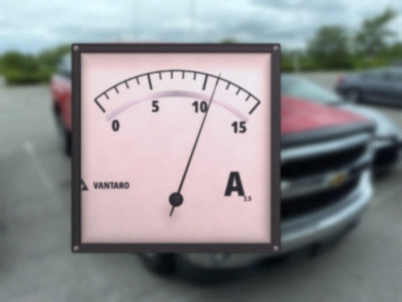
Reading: 11 A
